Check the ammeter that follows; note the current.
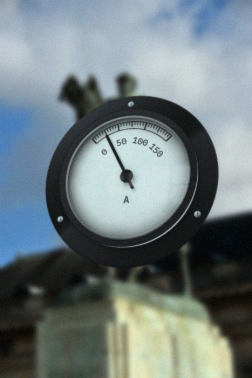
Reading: 25 A
